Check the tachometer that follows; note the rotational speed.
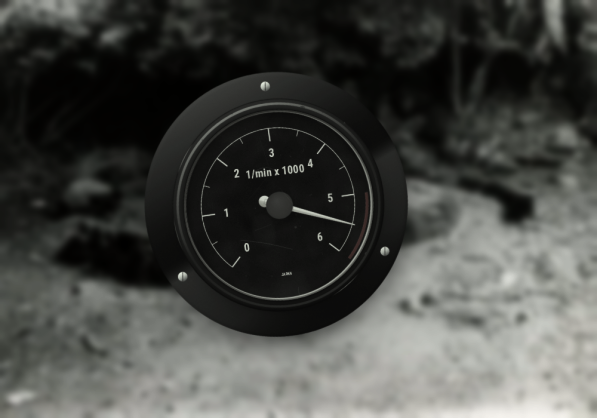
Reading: 5500 rpm
